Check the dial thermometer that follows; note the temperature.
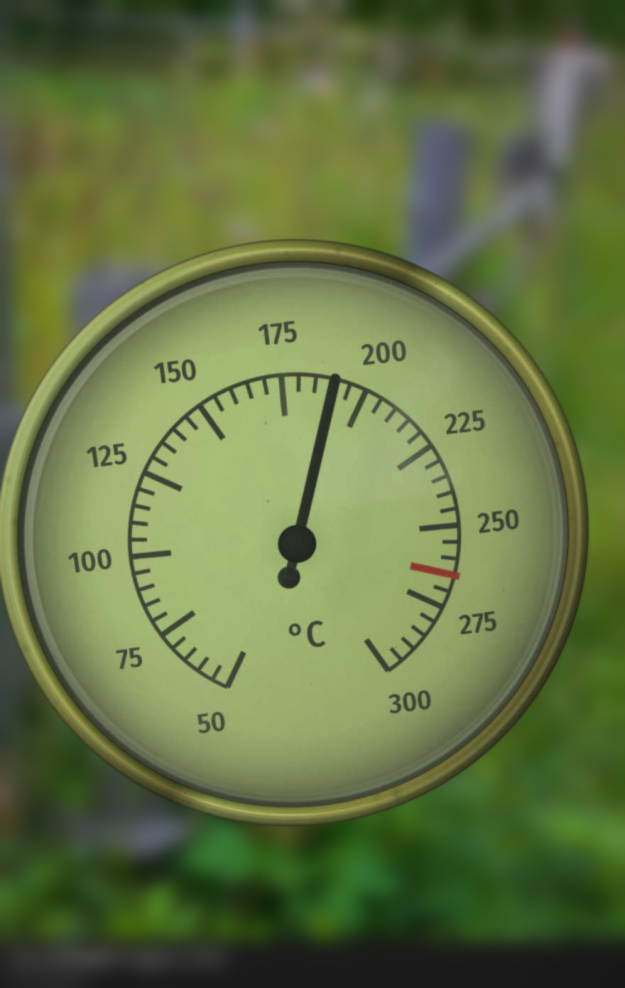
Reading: 190 °C
